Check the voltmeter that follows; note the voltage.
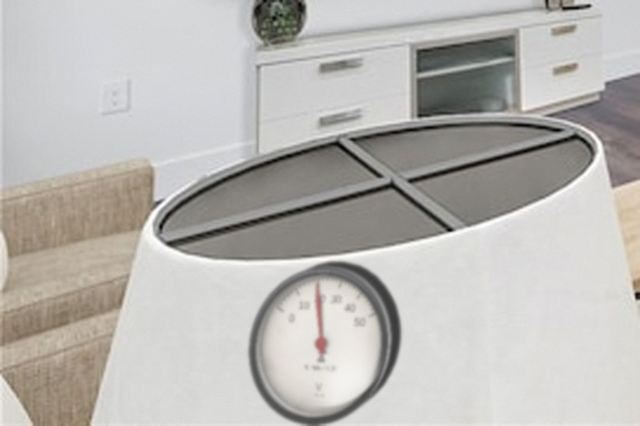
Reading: 20 V
